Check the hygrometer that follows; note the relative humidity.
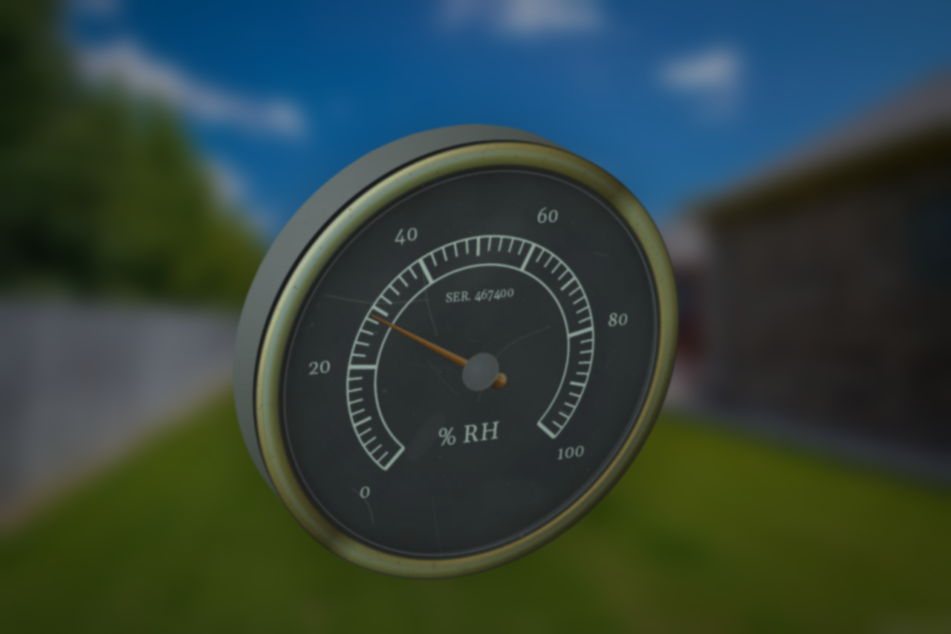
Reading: 29 %
